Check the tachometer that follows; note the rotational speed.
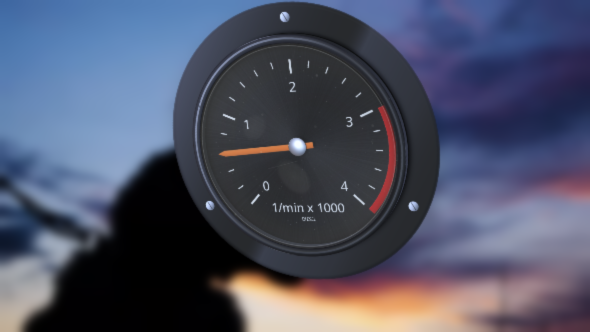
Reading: 600 rpm
